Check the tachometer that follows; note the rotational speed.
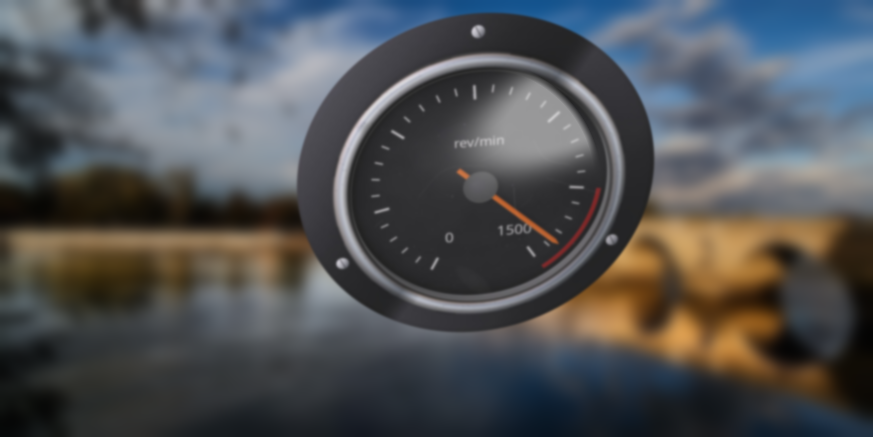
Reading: 1425 rpm
